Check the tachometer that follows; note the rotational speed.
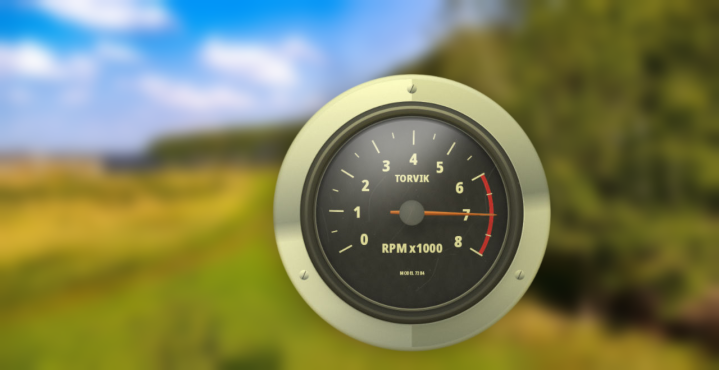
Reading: 7000 rpm
